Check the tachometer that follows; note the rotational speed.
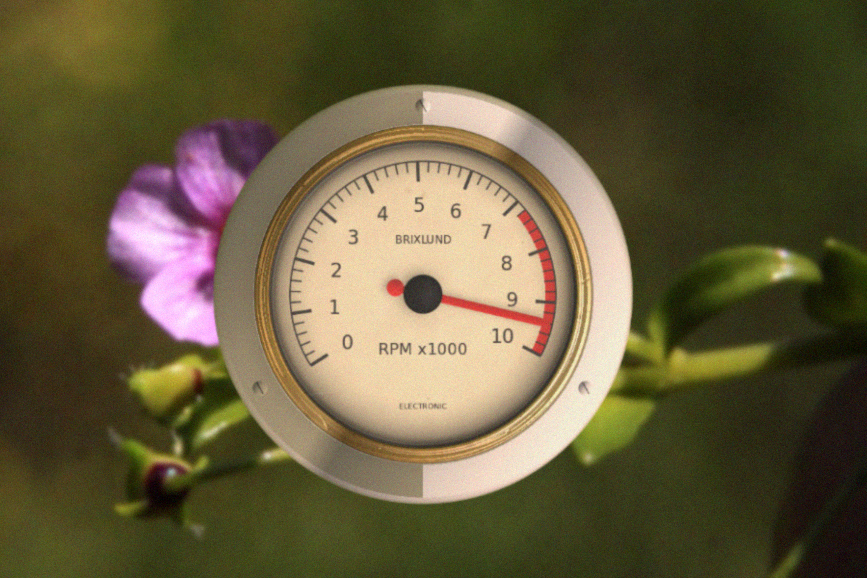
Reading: 9400 rpm
